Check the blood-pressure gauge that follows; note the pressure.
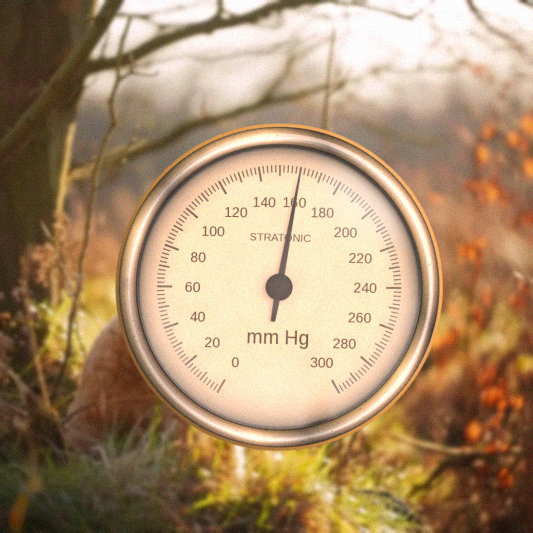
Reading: 160 mmHg
